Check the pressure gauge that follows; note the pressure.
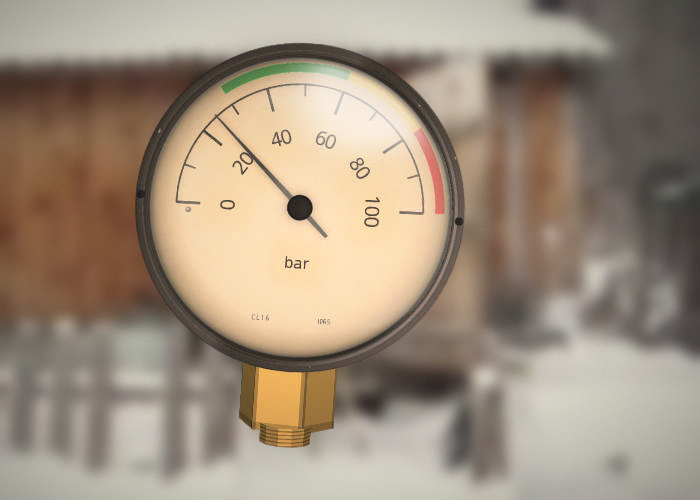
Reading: 25 bar
